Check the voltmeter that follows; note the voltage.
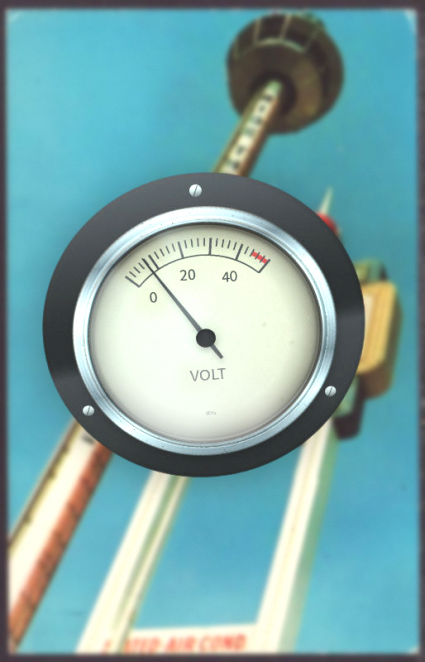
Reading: 8 V
